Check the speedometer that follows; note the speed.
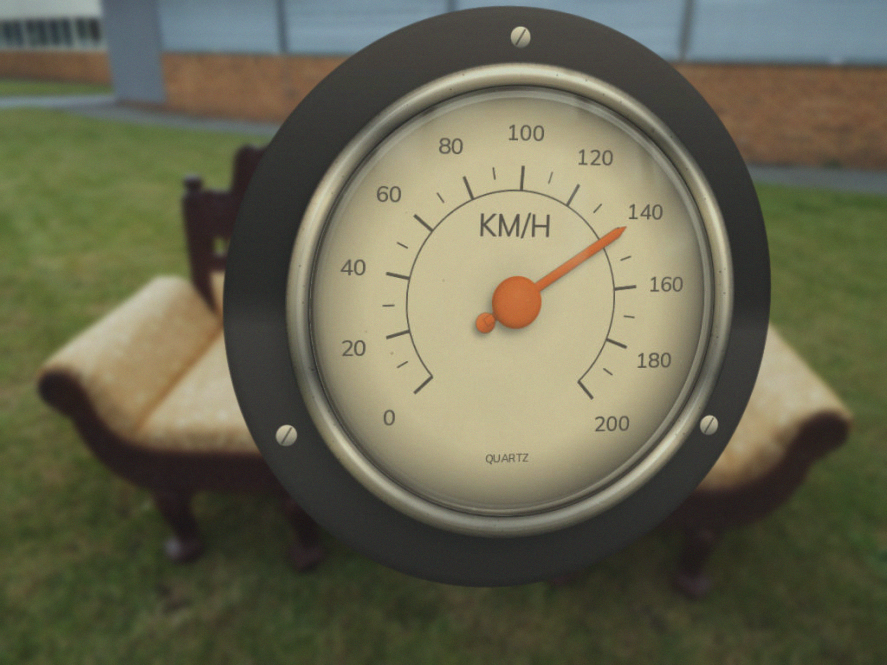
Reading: 140 km/h
